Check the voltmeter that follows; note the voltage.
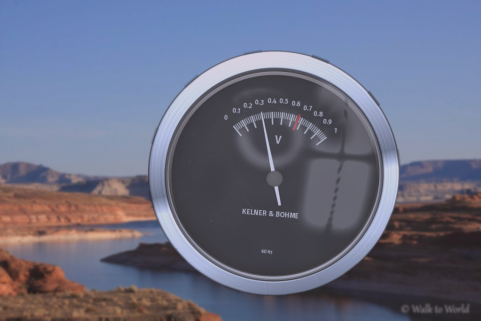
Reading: 0.3 V
